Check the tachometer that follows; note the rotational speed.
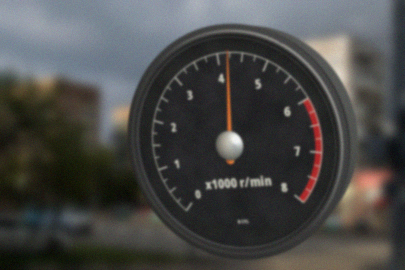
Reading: 4250 rpm
